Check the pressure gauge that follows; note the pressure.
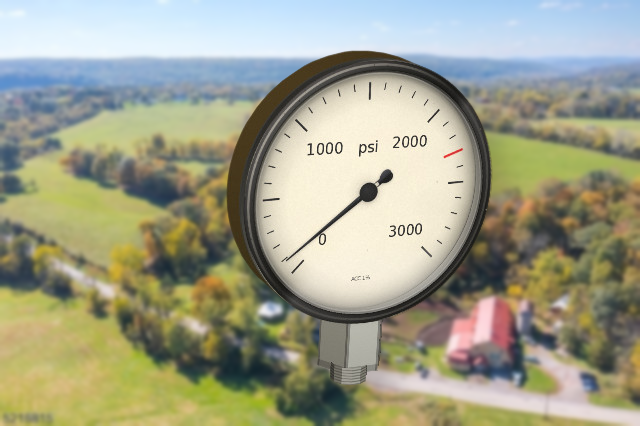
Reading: 100 psi
